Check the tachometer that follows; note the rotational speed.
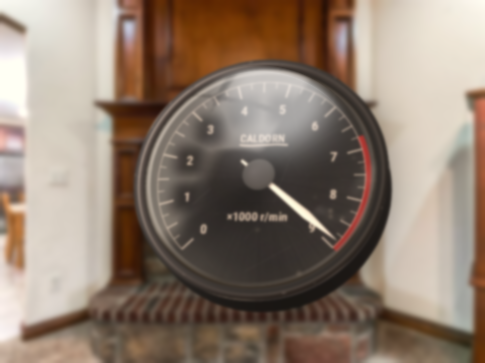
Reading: 8875 rpm
